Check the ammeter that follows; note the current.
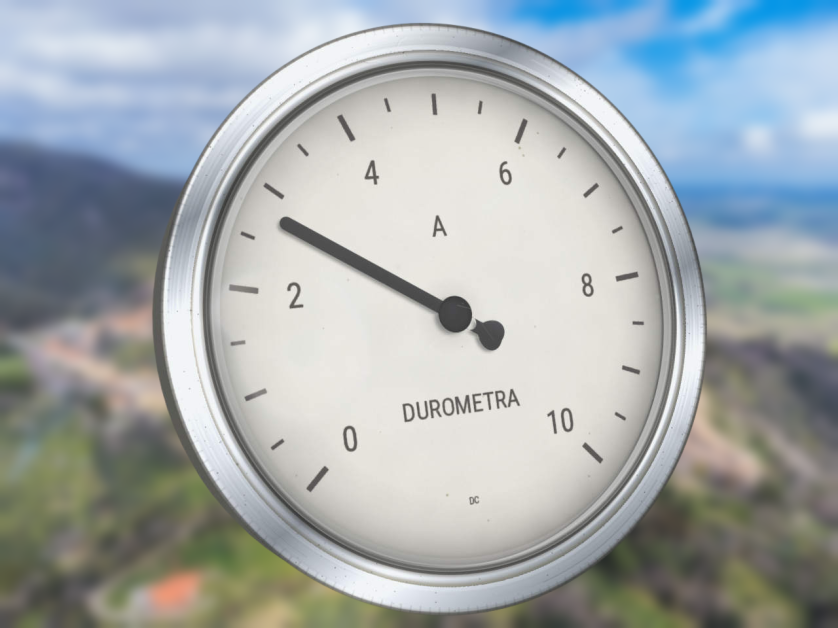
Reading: 2.75 A
